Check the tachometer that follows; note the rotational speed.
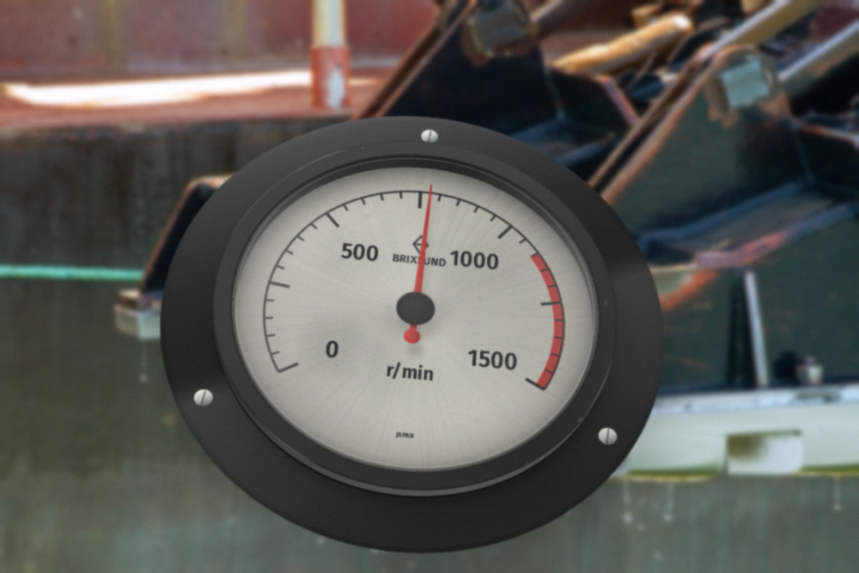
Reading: 775 rpm
